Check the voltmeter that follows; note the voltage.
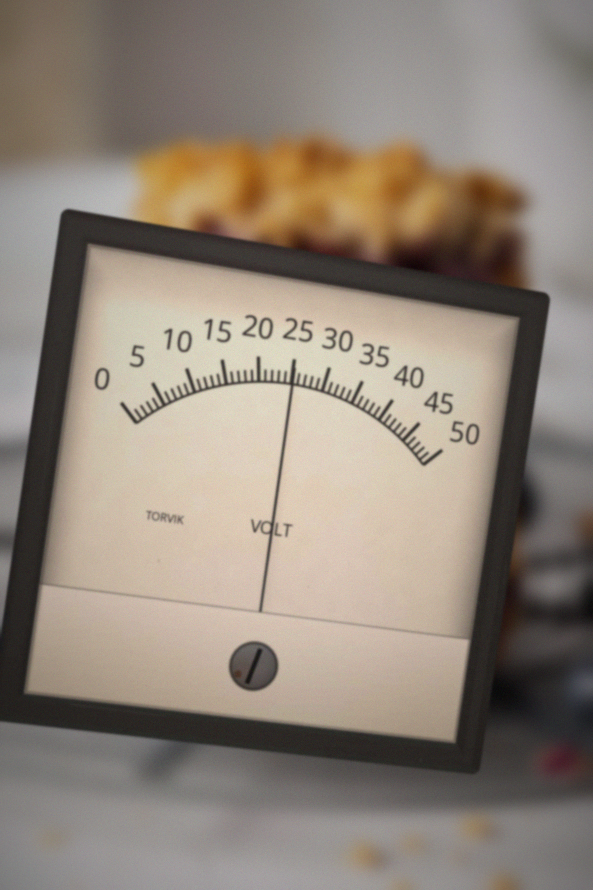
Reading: 25 V
